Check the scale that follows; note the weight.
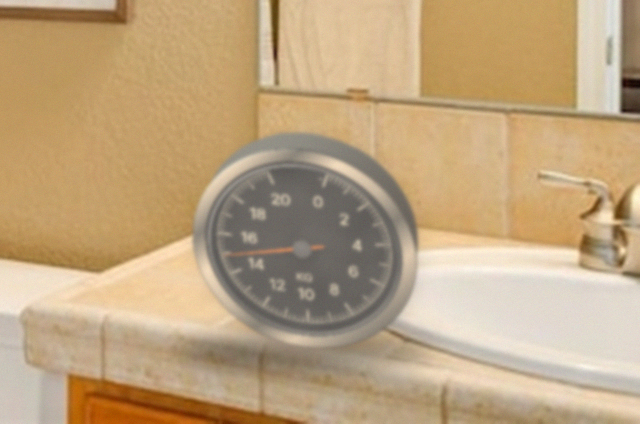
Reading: 15 kg
